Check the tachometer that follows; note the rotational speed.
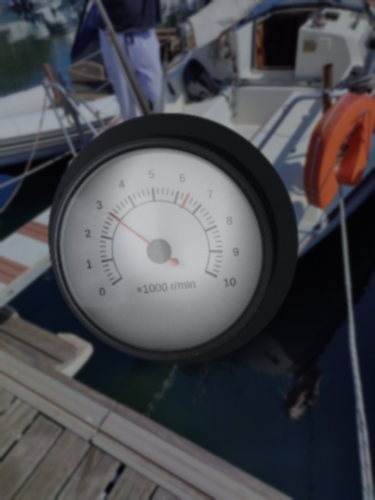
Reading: 3000 rpm
